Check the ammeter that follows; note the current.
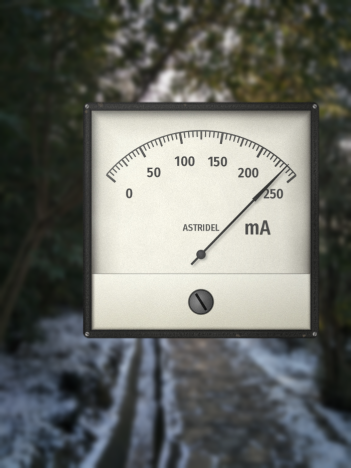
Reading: 235 mA
